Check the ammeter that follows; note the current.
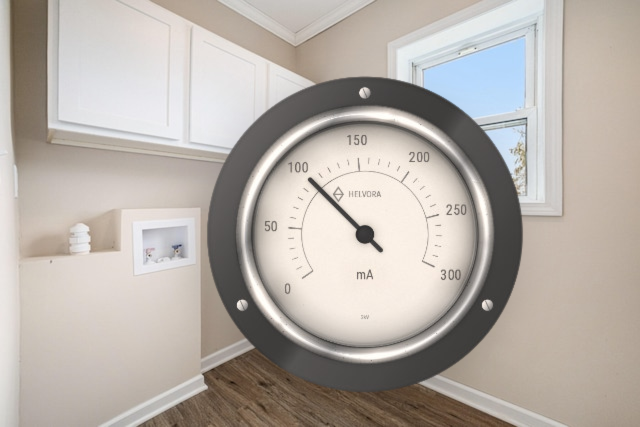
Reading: 100 mA
